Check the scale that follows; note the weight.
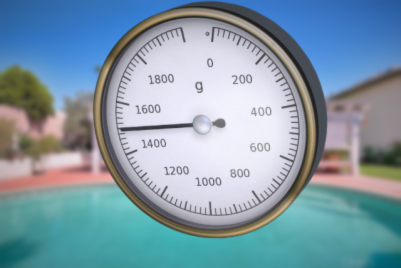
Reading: 1500 g
